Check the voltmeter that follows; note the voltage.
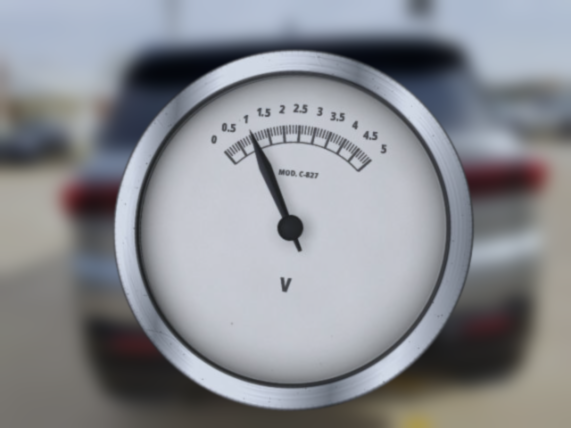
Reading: 1 V
